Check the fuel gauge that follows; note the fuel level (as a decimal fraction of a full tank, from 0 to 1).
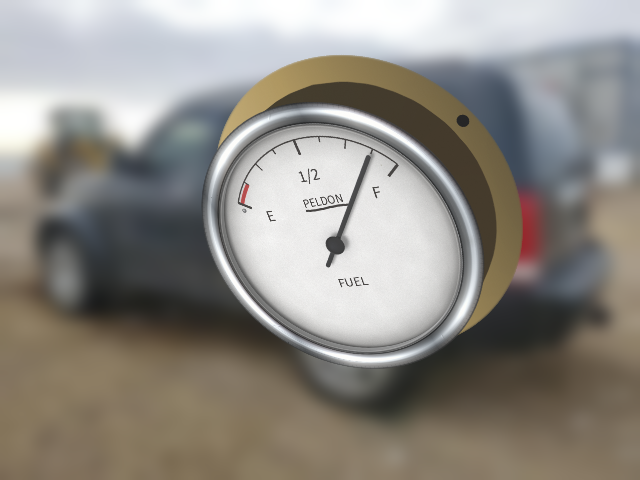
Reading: 0.875
